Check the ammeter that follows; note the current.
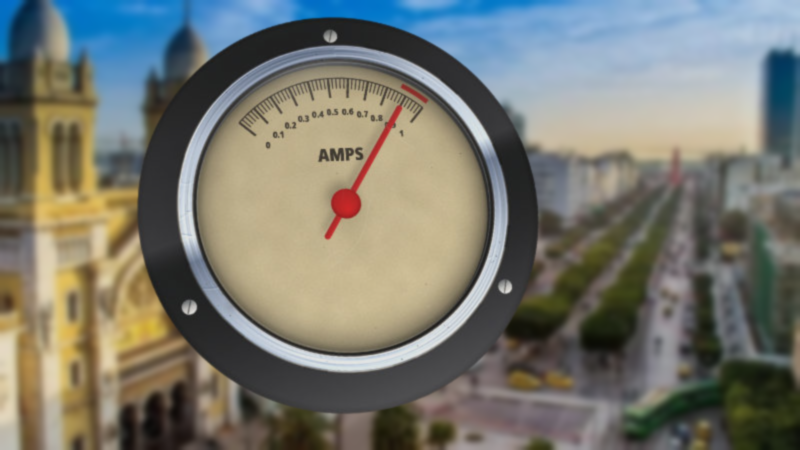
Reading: 0.9 A
